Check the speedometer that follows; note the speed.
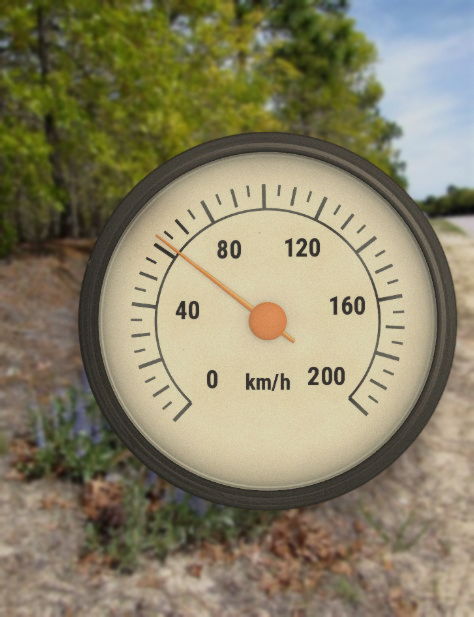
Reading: 62.5 km/h
